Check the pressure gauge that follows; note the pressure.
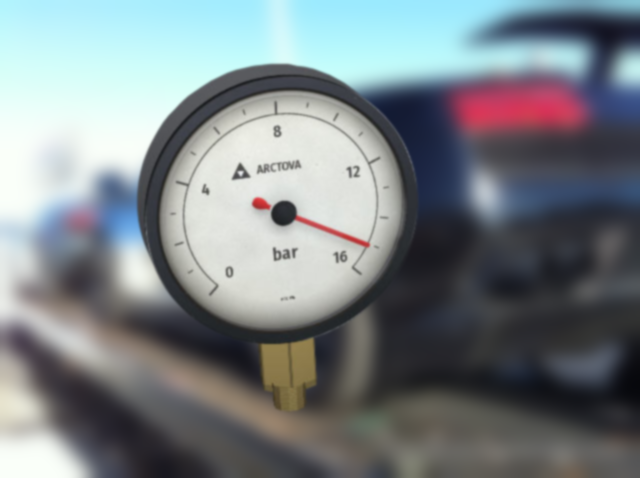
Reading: 15 bar
